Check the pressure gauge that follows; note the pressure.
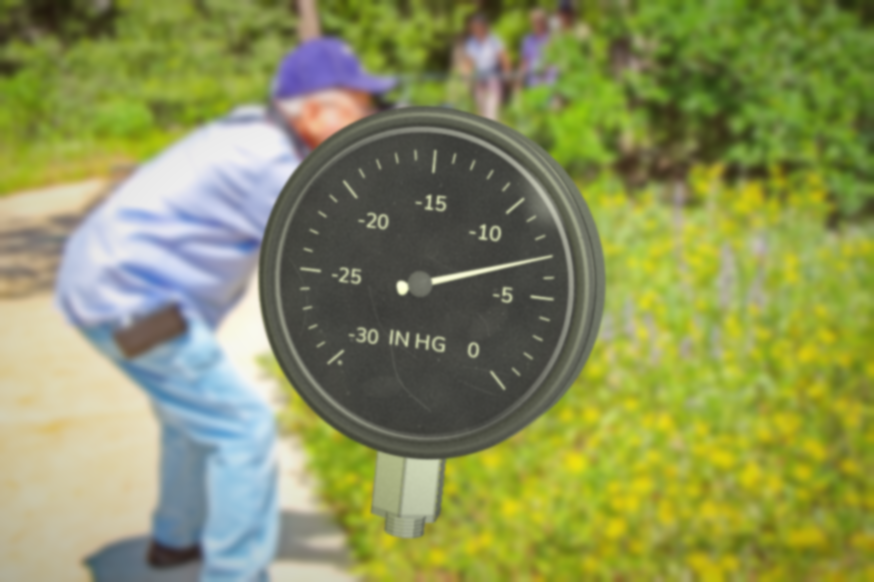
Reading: -7 inHg
